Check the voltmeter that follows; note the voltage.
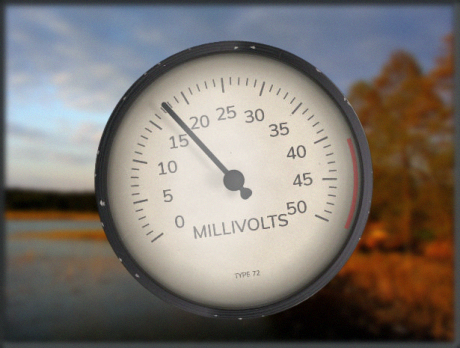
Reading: 17.5 mV
